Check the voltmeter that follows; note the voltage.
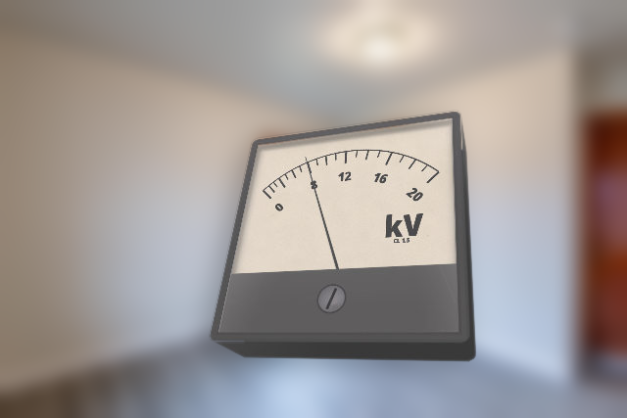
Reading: 8 kV
